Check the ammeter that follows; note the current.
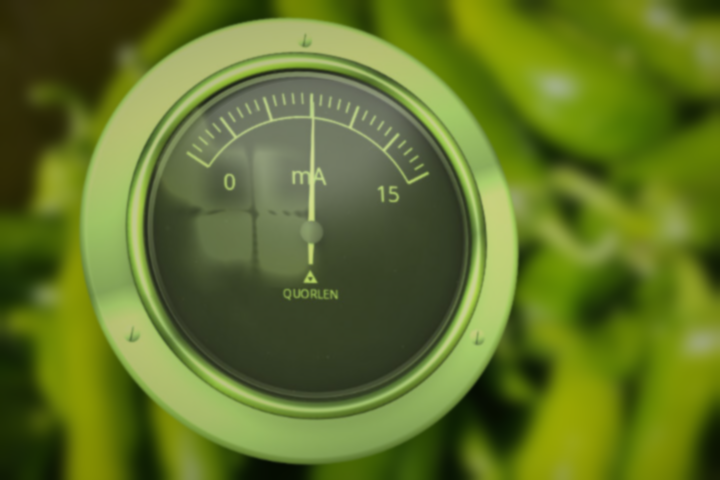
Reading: 7.5 mA
